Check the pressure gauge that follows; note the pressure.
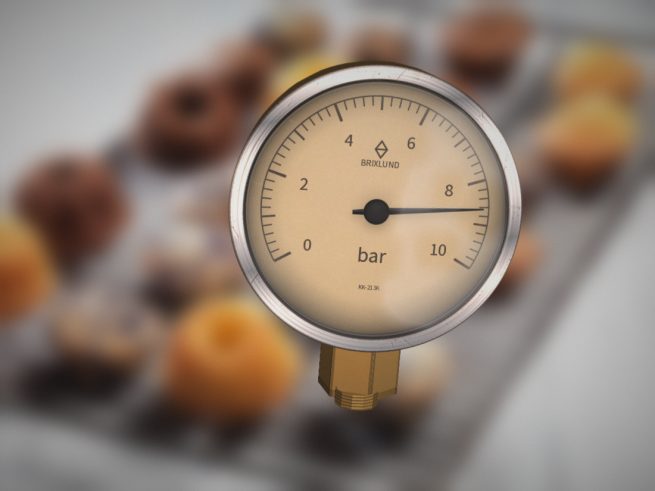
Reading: 8.6 bar
